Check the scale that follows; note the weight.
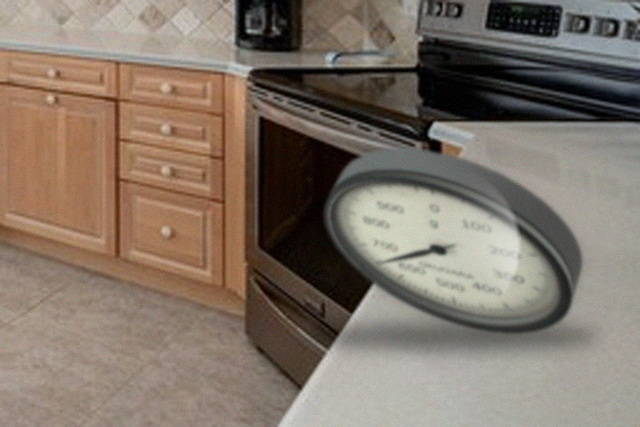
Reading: 650 g
